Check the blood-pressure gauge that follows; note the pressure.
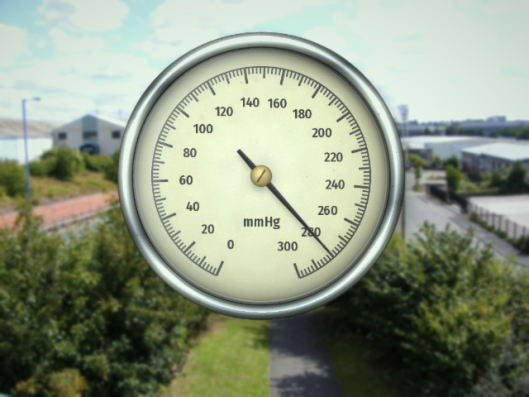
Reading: 280 mmHg
